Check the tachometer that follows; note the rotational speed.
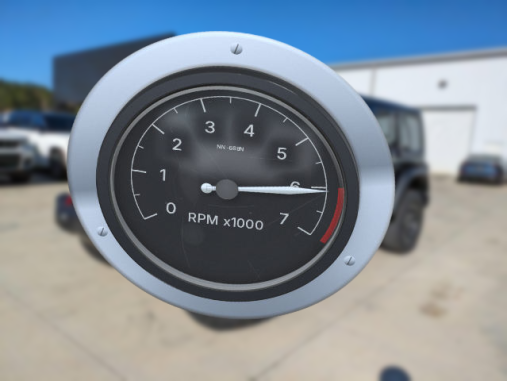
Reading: 6000 rpm
